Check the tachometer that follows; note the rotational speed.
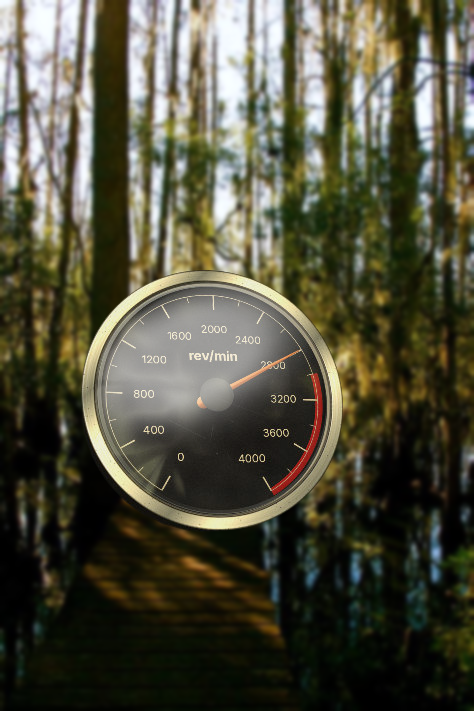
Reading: 2800 rpm
